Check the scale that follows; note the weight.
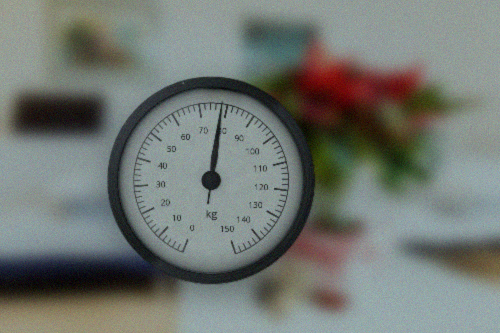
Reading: 78 kg
